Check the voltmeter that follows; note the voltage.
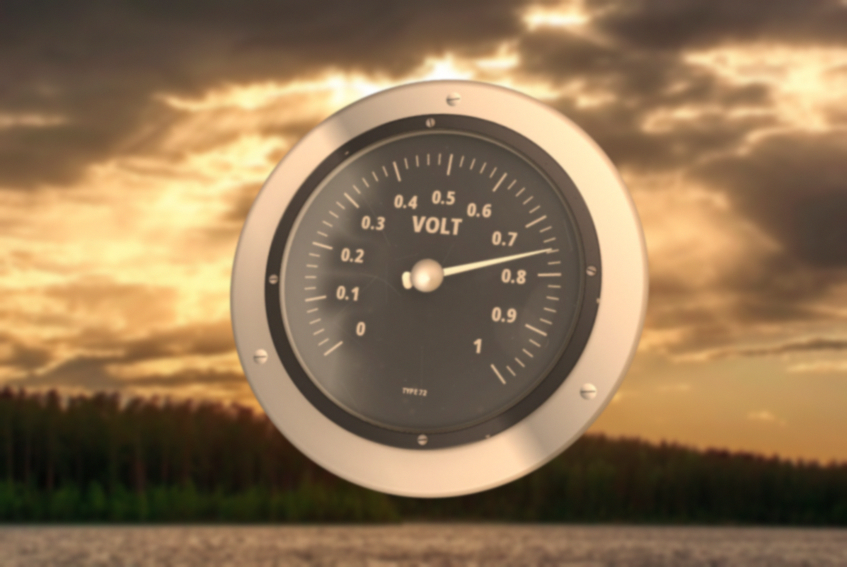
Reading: 0.76 V
